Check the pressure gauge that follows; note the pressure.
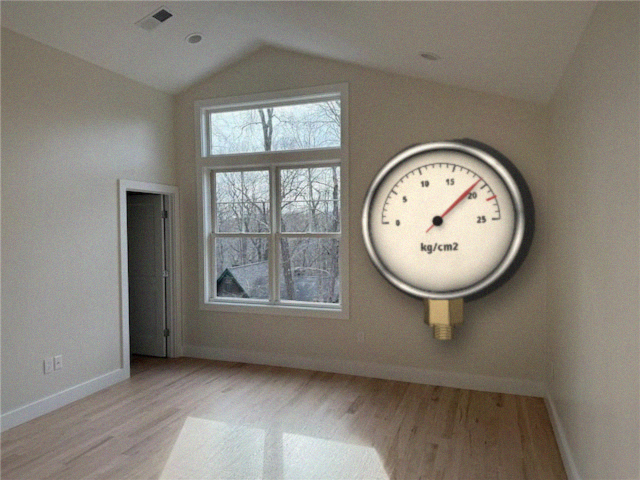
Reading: 19 kg/cm²
